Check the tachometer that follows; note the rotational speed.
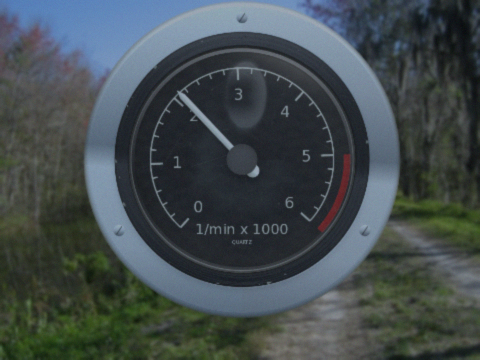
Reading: 2100 rpm
